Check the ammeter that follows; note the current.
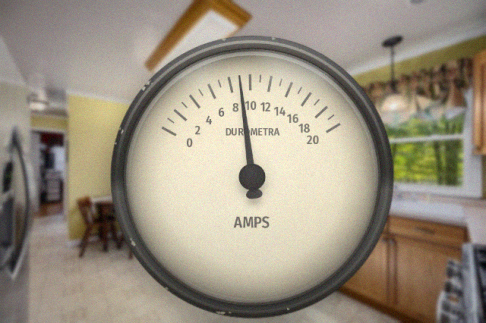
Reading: 9 A
